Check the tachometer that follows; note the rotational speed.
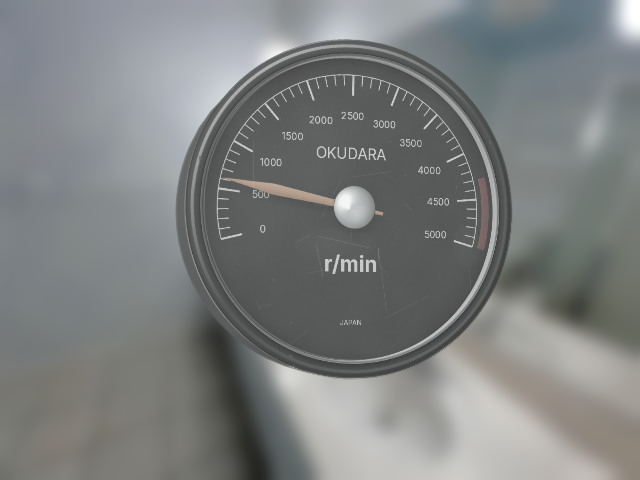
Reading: 600 rpm
